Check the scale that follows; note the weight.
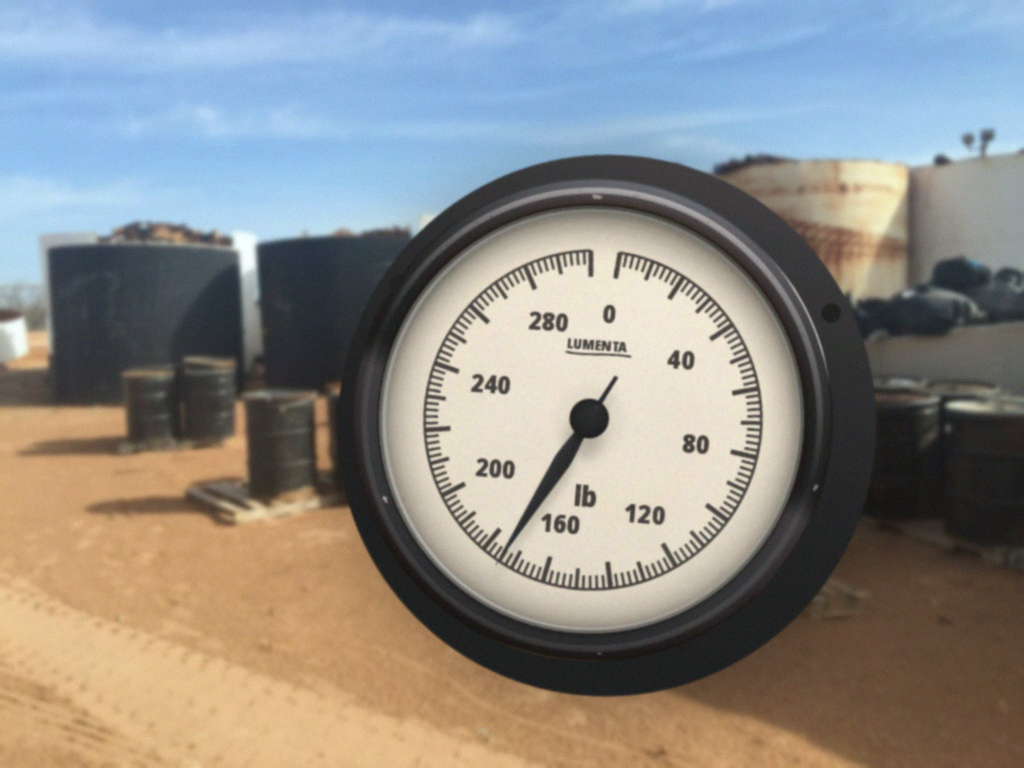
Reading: 174 lb
